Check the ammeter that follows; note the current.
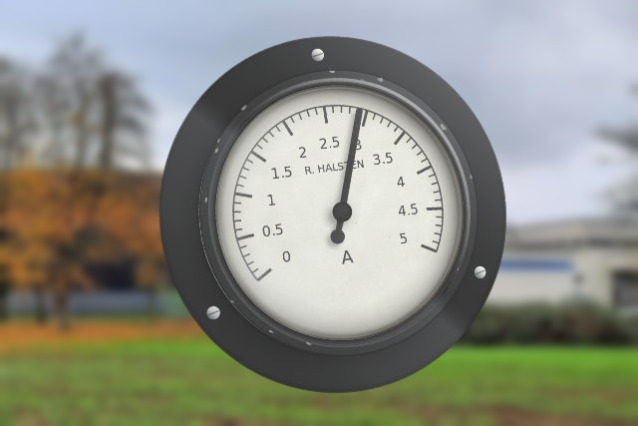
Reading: 2.9 A
